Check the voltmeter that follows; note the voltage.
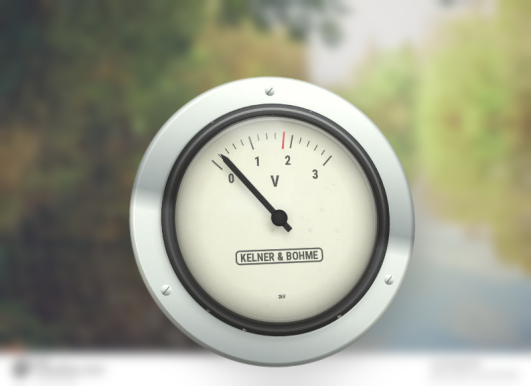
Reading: 0.2 V
